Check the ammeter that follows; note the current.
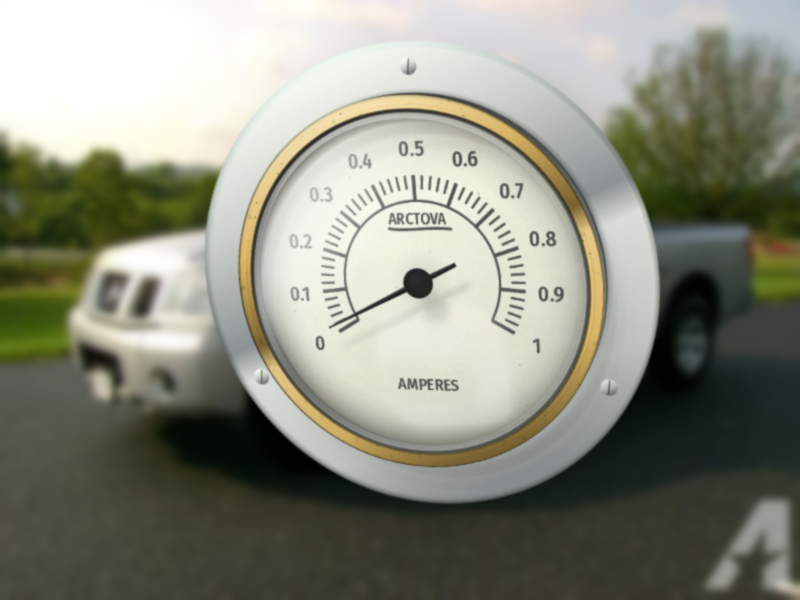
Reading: 0.02 A
